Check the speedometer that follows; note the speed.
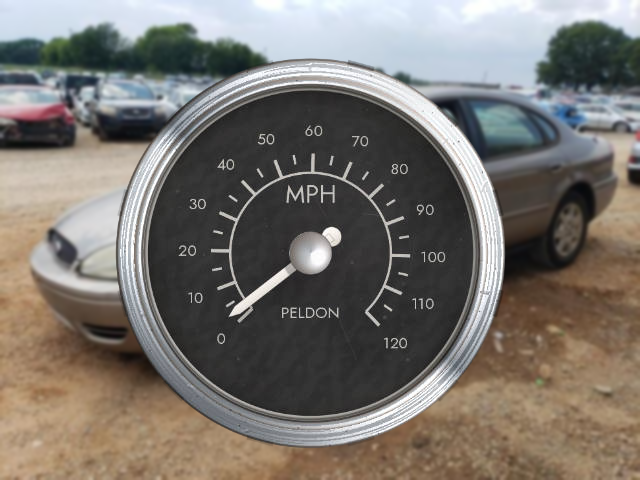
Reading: 2.5 mph
